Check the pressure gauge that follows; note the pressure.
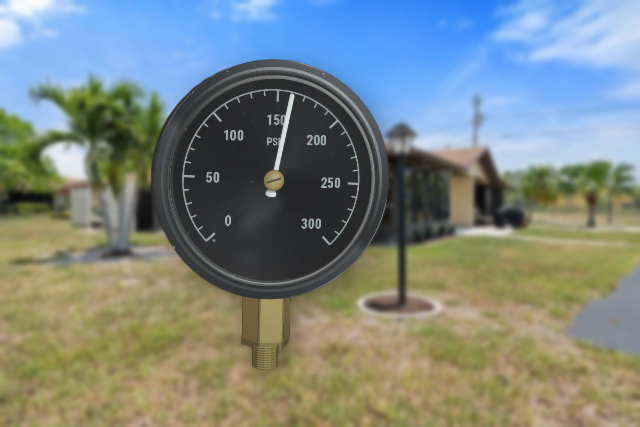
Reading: 160 psi
